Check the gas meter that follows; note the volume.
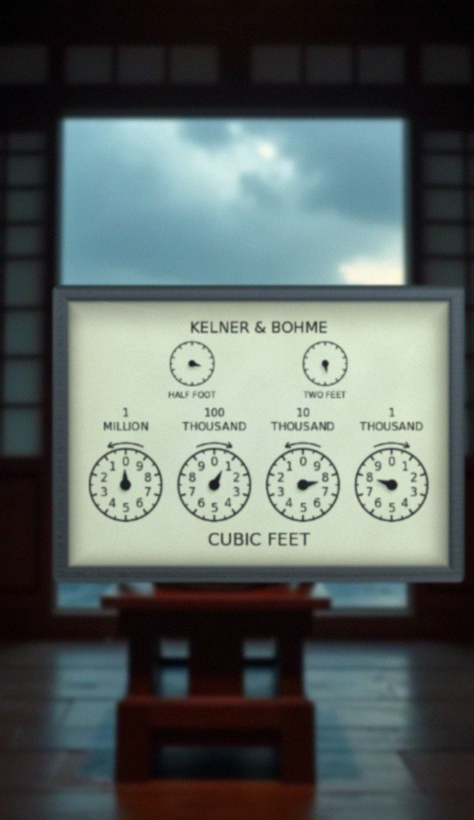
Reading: 7800 ft³
